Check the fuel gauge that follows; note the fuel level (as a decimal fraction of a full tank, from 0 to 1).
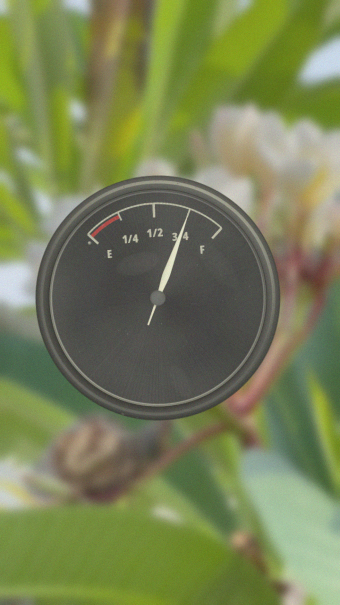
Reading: 0.75
